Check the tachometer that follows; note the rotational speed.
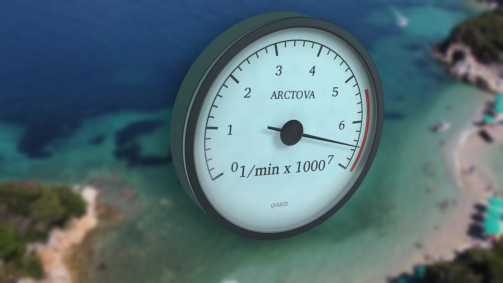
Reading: 6500 rpm
